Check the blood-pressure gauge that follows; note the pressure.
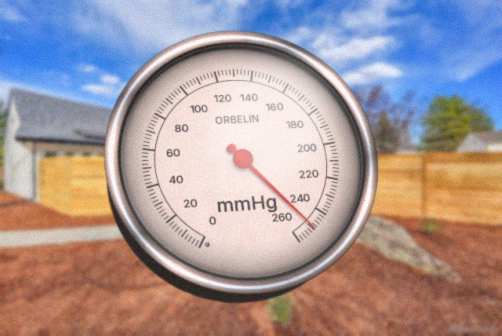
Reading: 250 mmHg
